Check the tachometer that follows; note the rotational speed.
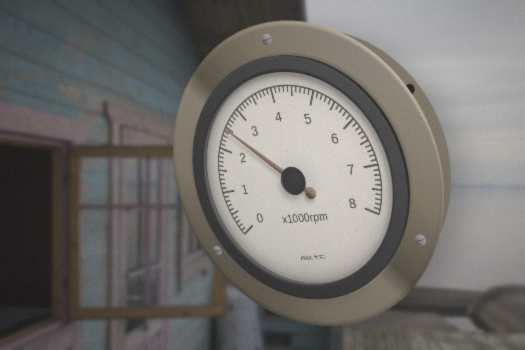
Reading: 2500 rpm
